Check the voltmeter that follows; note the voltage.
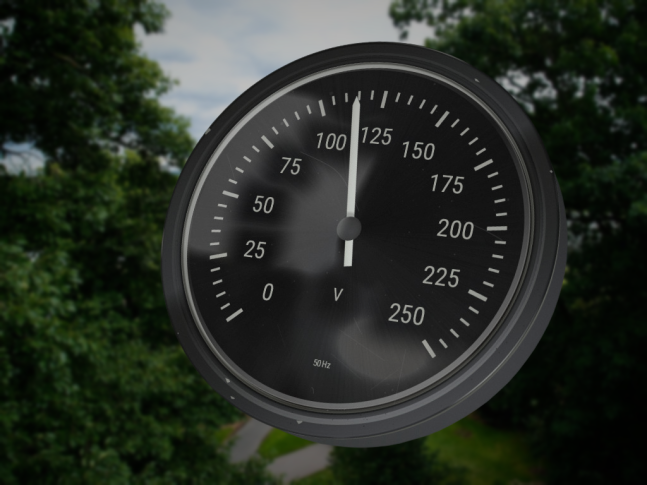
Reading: 115 V
